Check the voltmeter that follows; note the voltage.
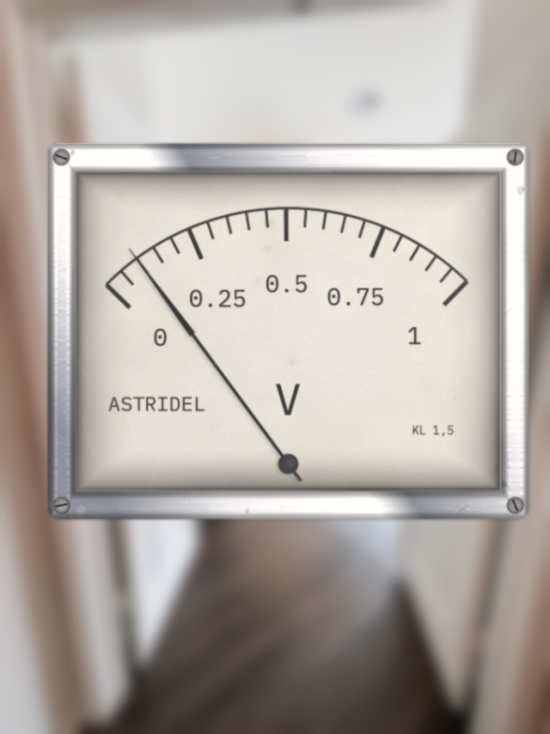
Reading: 0.1 V
